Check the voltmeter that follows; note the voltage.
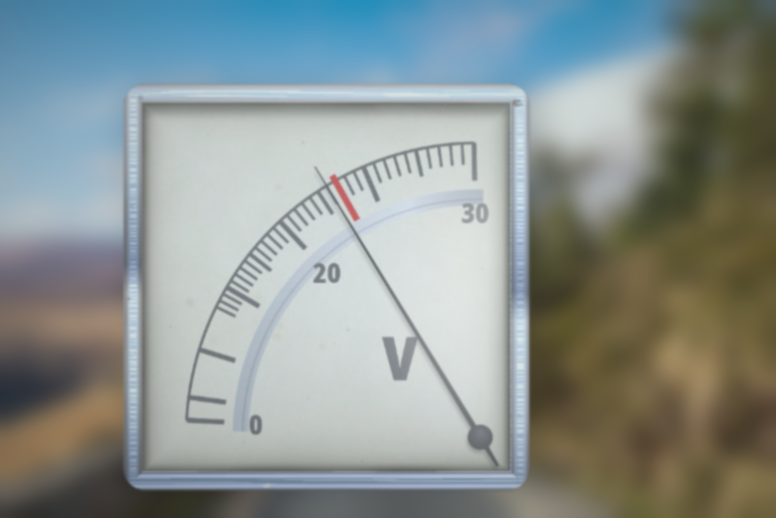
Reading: 23 V
